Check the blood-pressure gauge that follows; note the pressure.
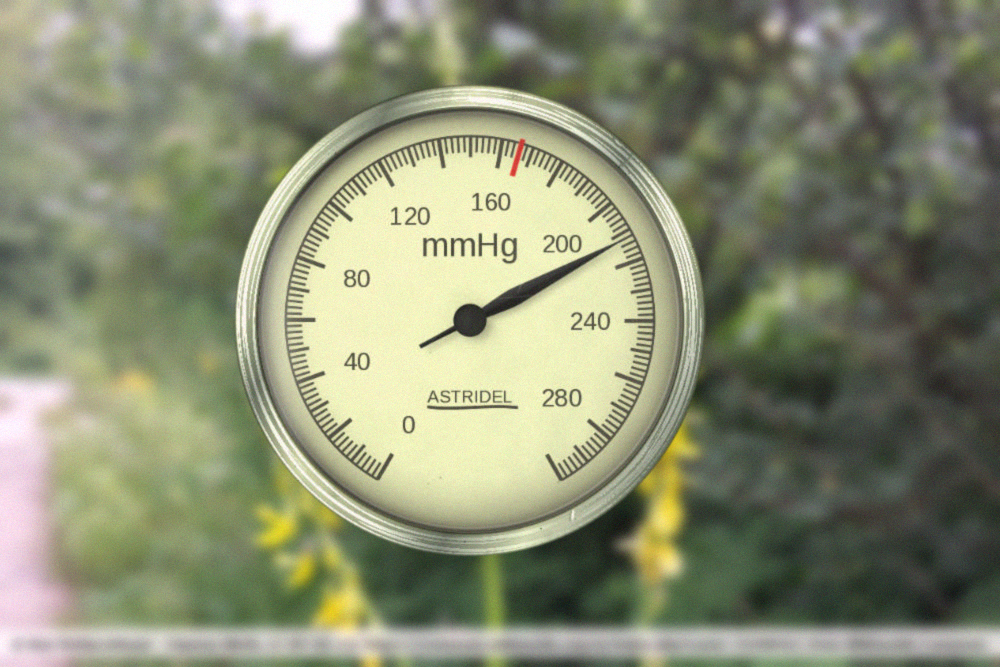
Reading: 212 mmHg
